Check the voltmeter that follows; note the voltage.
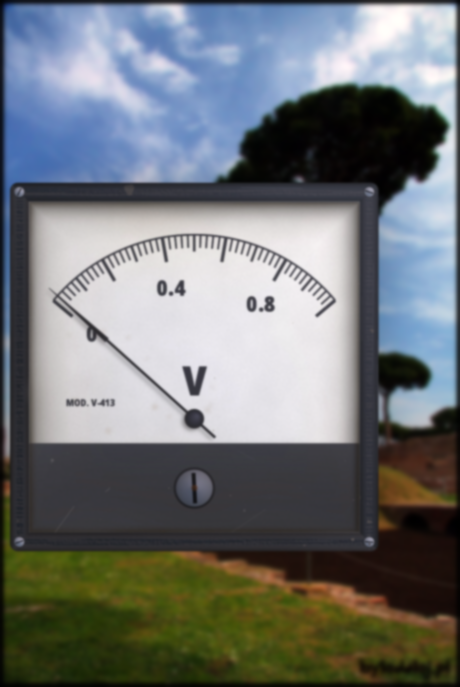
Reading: 0.02 V
